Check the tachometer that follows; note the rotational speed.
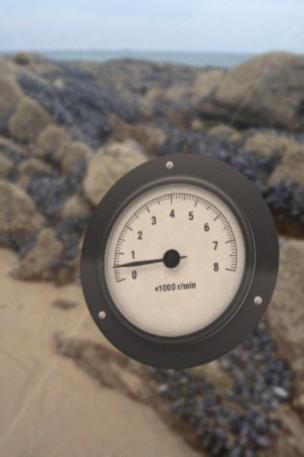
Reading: 500 rpm
